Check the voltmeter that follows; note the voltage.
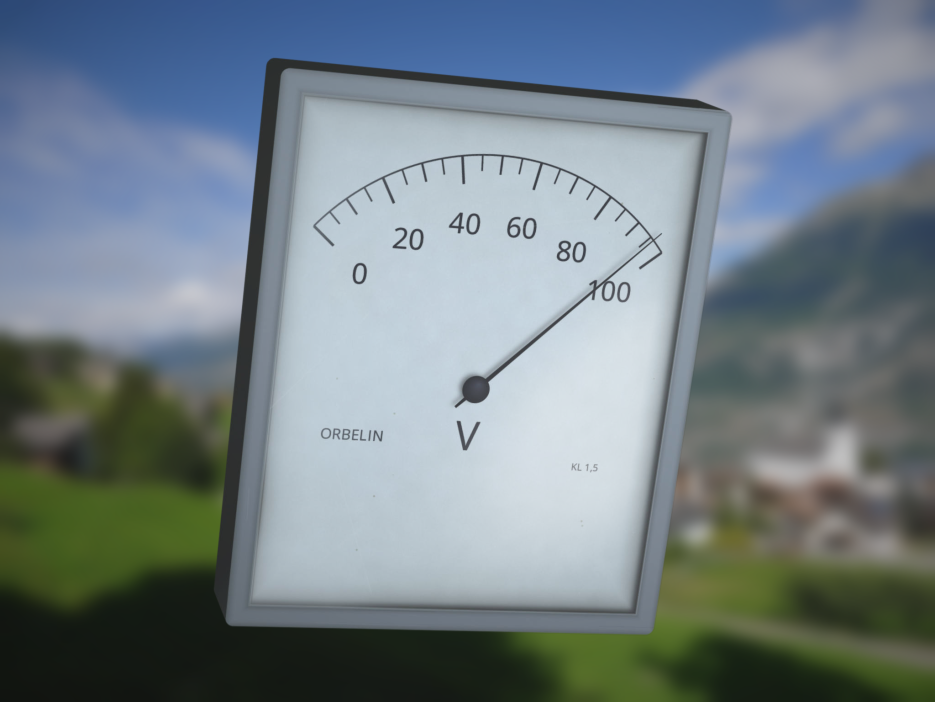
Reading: 95 V
